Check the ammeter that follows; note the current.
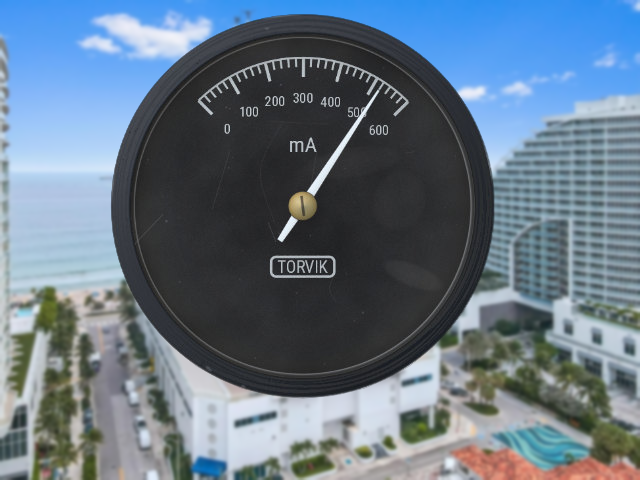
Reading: 520 mA
